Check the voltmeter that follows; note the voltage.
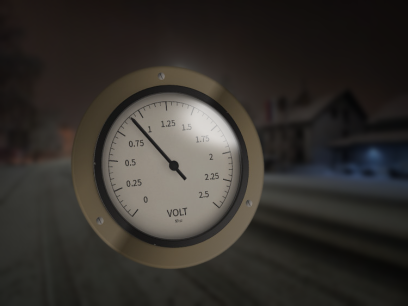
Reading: 0.9 V
